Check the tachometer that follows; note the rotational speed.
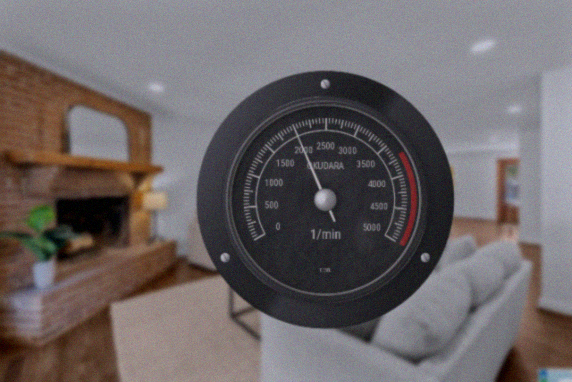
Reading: 2000 rpm
